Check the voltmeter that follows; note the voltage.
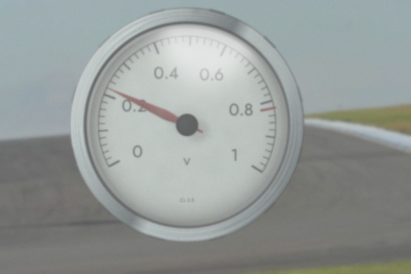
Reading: 0.22 V
